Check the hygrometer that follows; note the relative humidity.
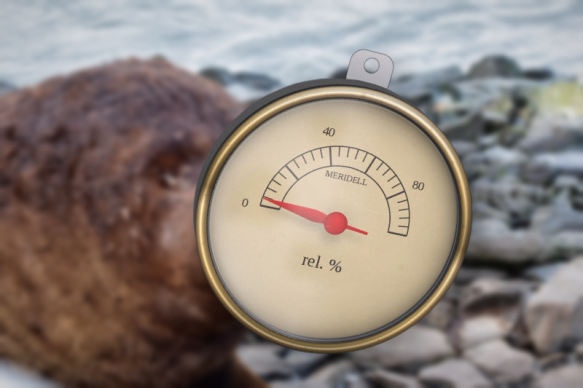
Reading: 4 %
